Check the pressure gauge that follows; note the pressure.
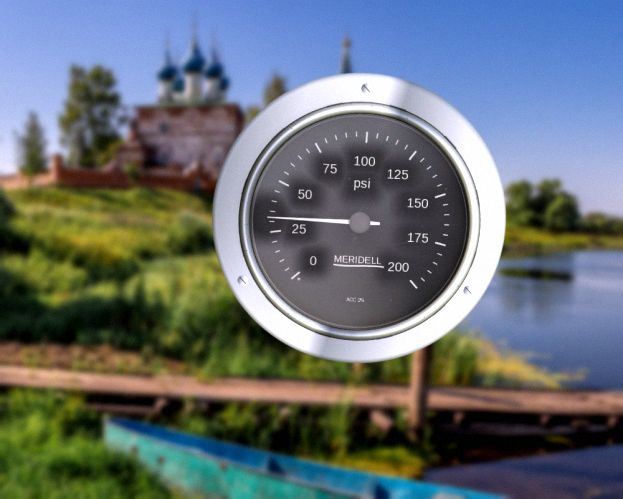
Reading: 32.5 psi
